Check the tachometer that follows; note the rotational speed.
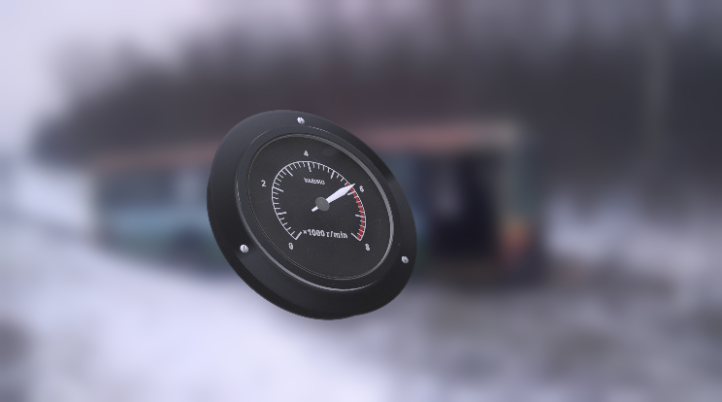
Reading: 5800 rpm
